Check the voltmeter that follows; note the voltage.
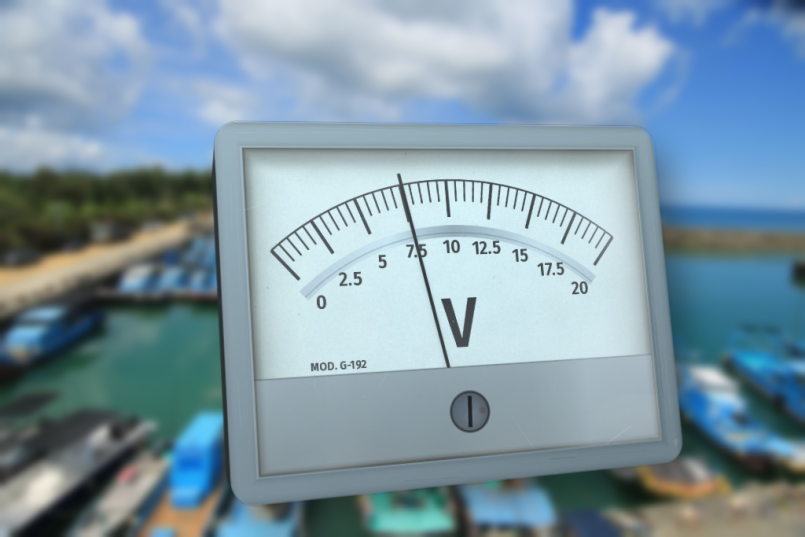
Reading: 7.5 V
